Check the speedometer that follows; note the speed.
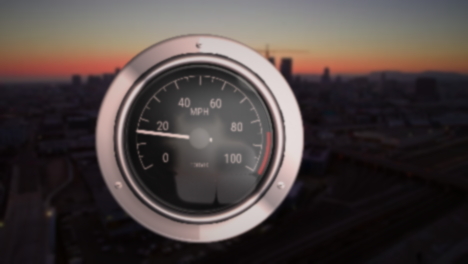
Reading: 15 mph
